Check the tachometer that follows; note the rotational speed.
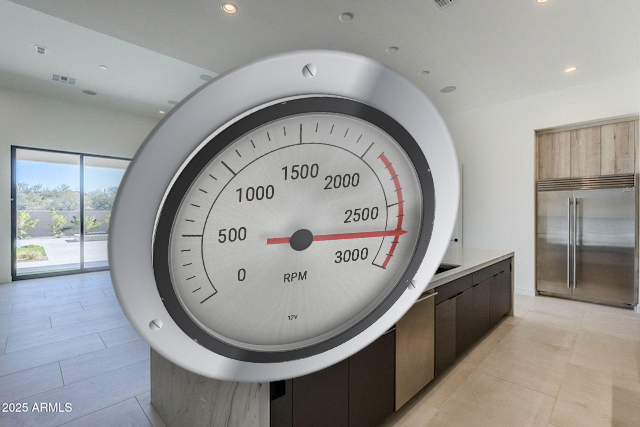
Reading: 2700 rpm
